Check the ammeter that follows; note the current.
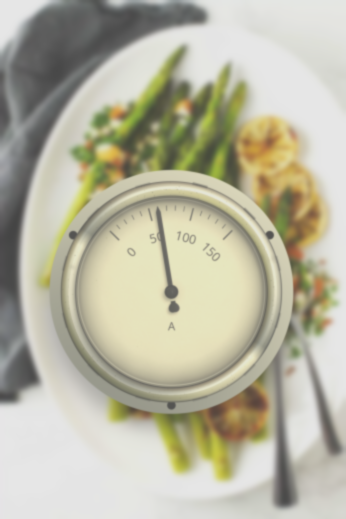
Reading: 60 A
